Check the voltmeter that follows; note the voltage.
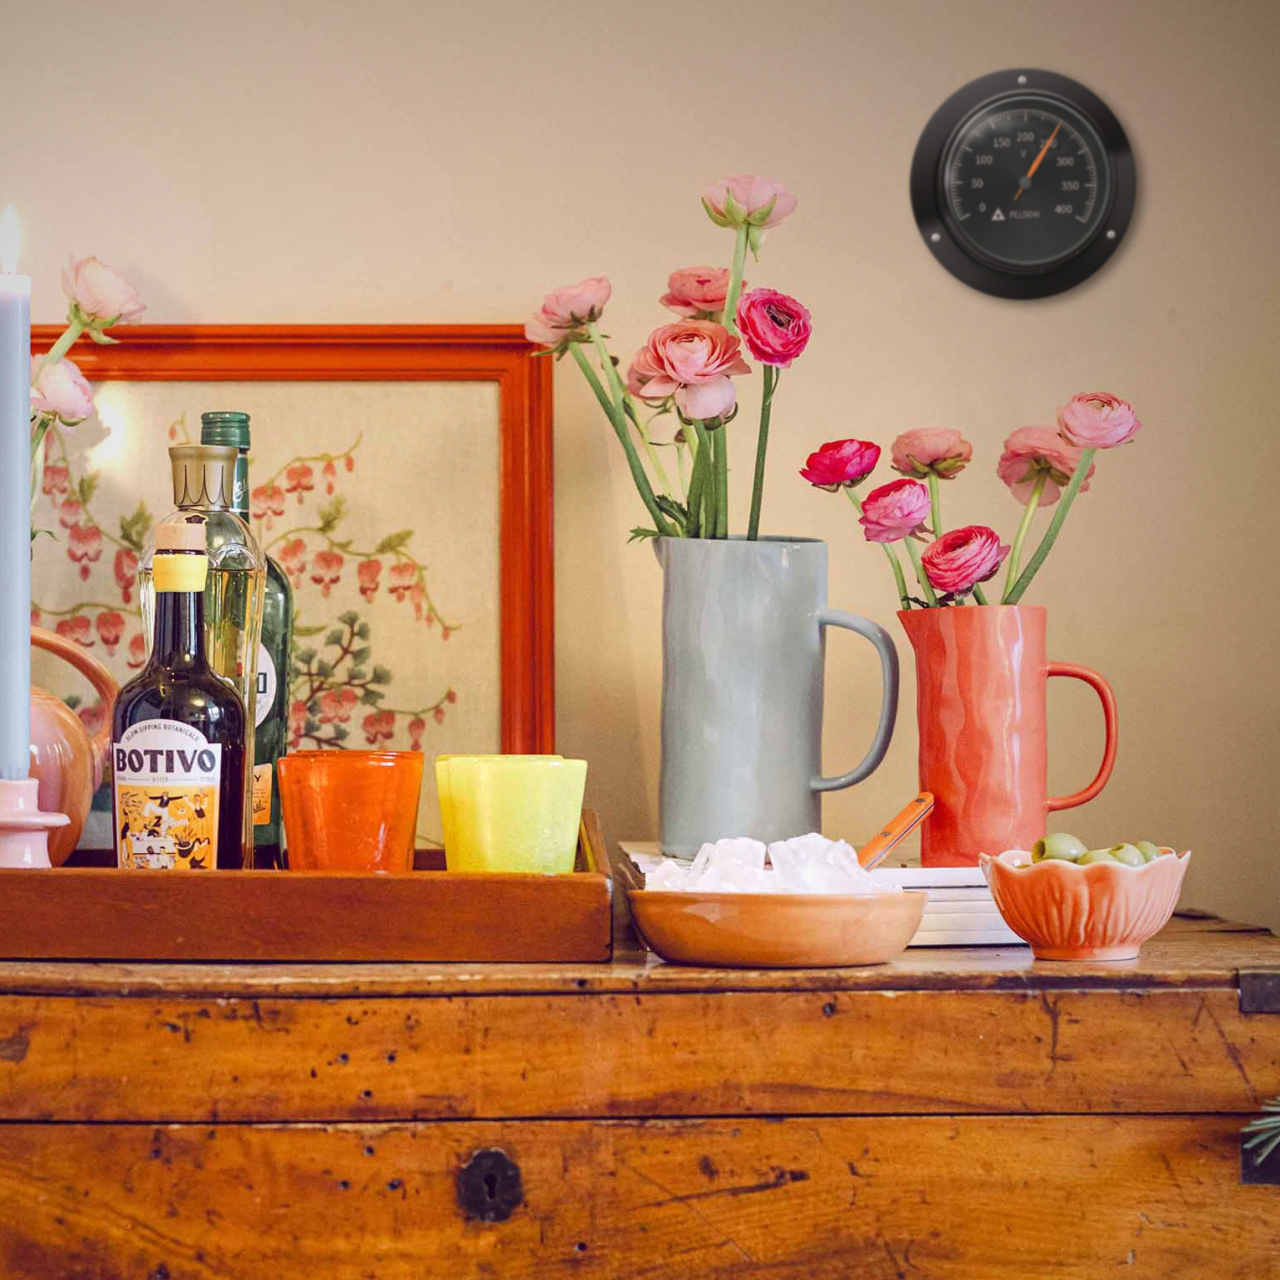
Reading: 250 V
